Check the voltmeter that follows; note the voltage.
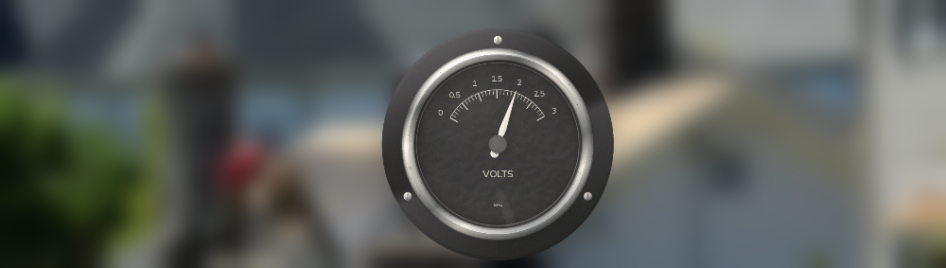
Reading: 2 V
